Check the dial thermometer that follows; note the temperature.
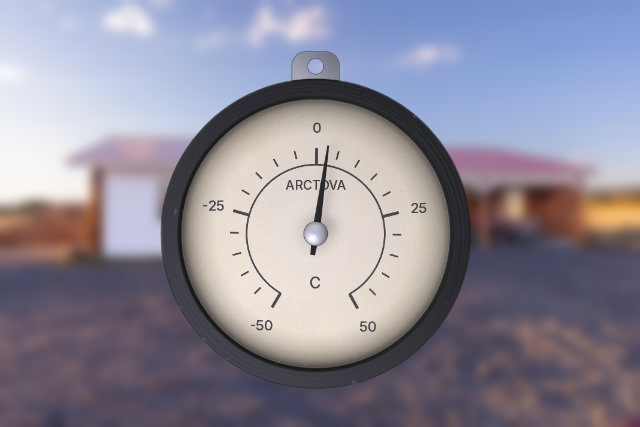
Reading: 2.5 °C
